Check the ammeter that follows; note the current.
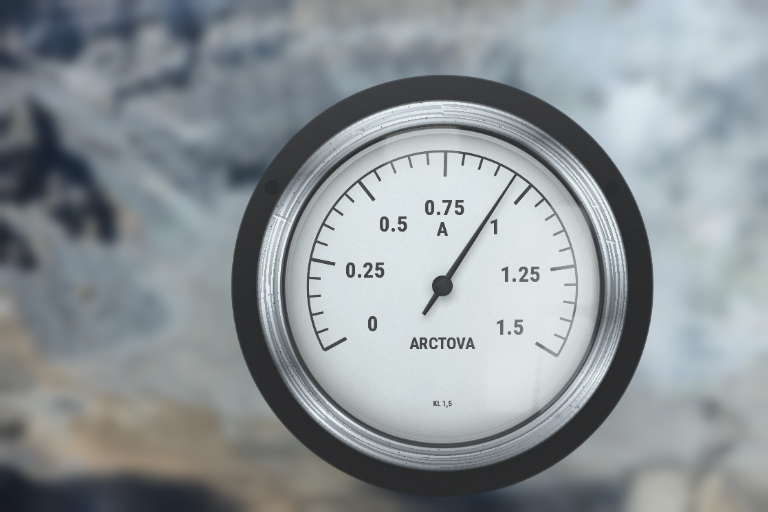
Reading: 0.95 A
